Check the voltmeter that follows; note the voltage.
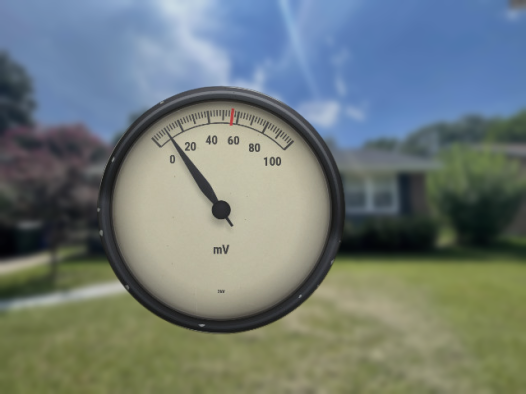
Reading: 10 mV
